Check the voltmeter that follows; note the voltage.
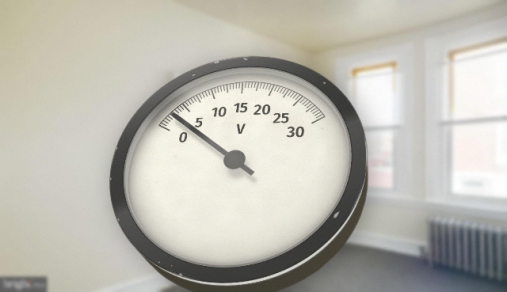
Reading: 2.5 V
